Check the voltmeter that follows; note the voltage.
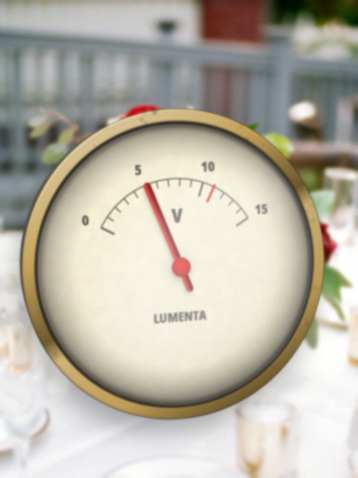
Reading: 5 V
